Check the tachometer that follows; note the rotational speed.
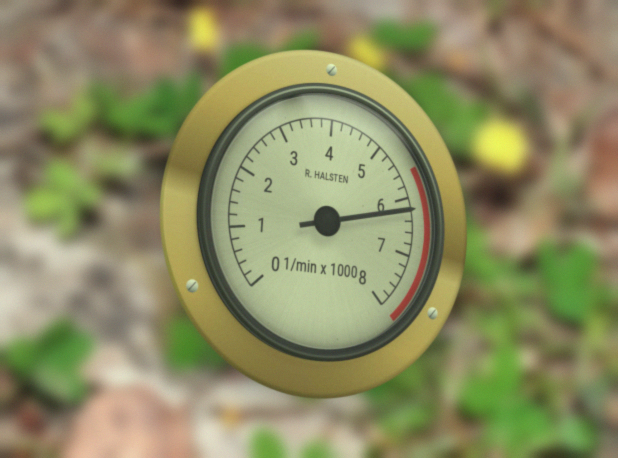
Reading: 6200 rpm
